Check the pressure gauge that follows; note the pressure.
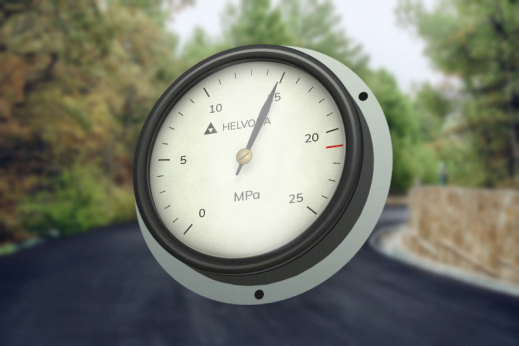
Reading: 15 MPa
